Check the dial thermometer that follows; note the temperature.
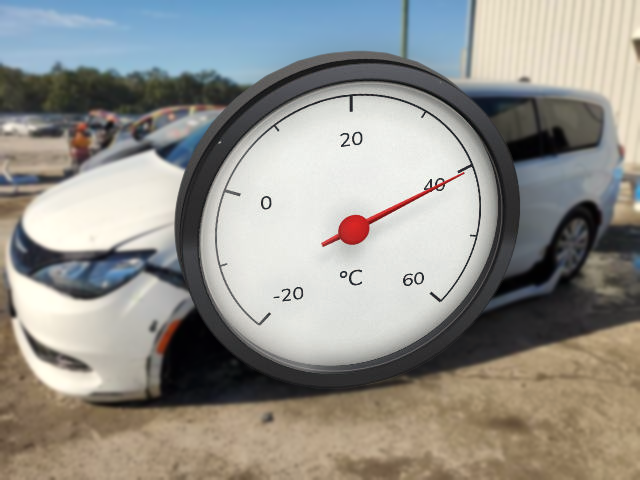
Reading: 40 °C
